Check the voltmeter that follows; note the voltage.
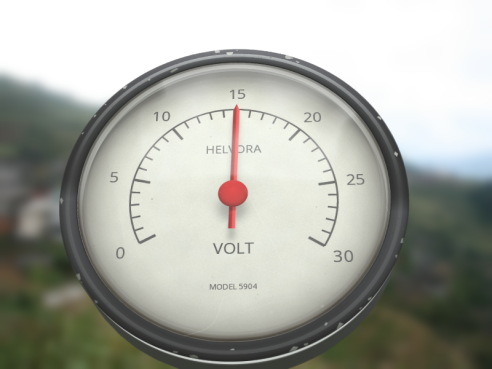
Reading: 15 V
